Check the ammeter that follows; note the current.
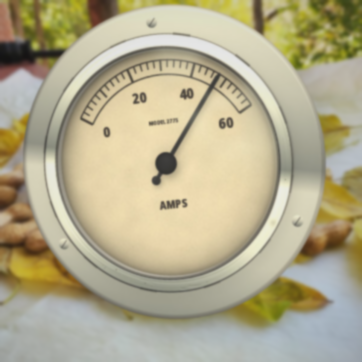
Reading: 48 A
